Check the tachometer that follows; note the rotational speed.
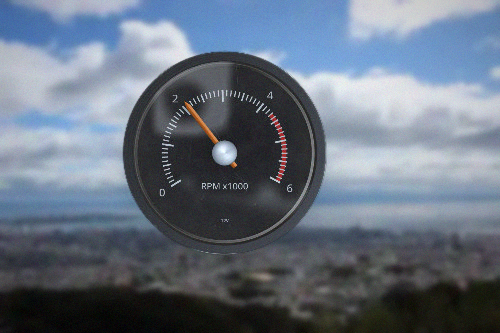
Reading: 2100 rpm
